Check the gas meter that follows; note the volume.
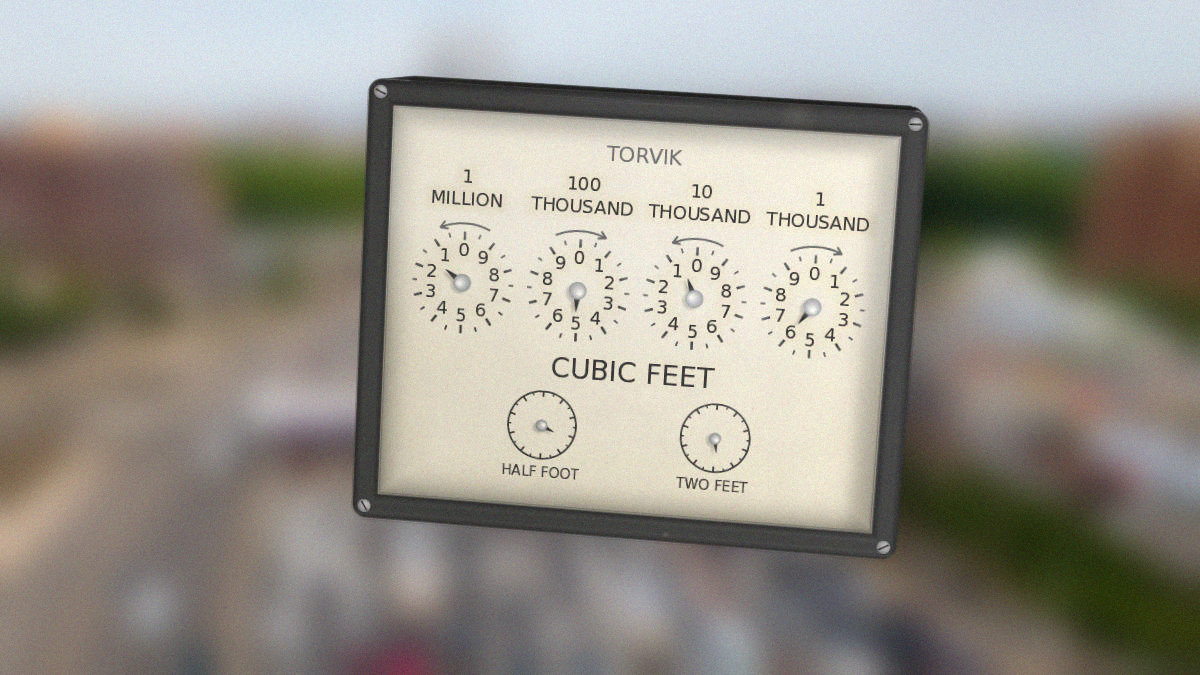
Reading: 150600 ft³
